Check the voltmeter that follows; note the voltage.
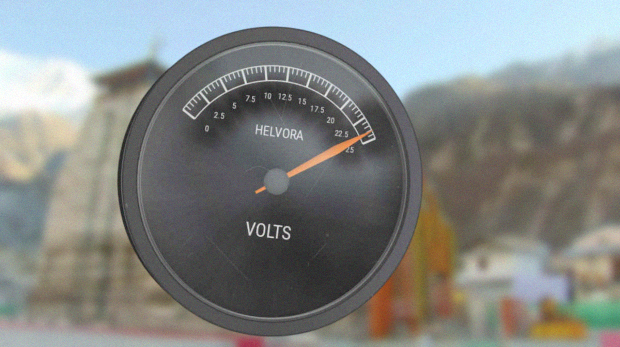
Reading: 24 V
